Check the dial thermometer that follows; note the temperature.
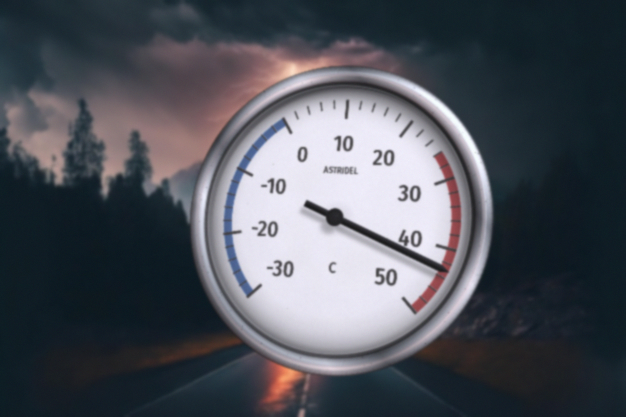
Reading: 43 °C
